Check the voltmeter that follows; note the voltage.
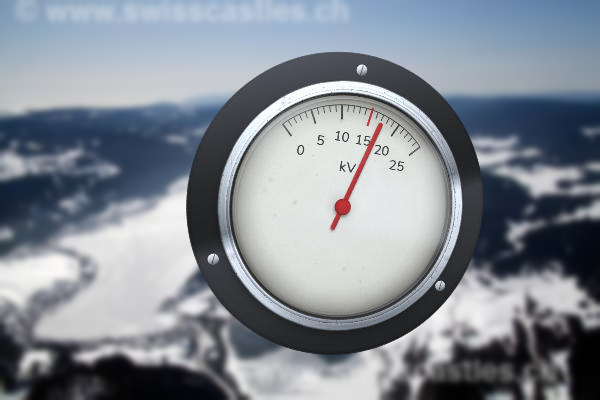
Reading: 17 kV
